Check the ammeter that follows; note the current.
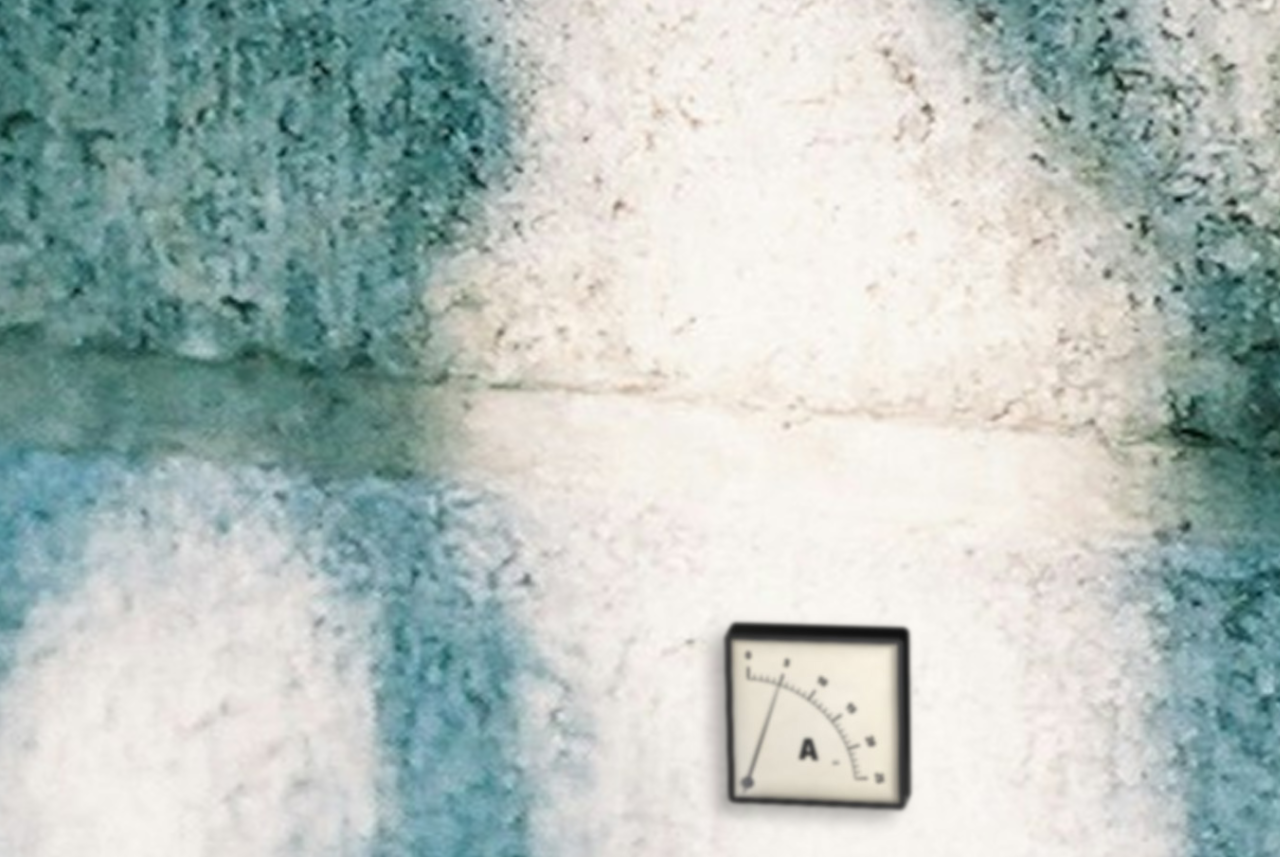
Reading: 5 A
